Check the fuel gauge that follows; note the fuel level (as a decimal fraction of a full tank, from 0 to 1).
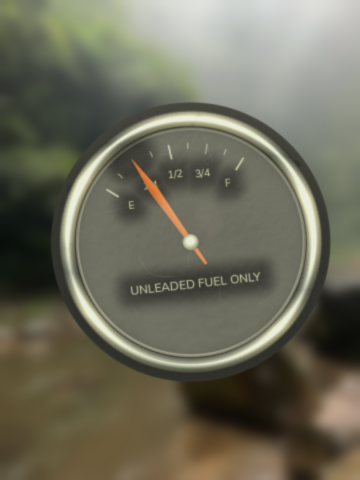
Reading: 0.25
